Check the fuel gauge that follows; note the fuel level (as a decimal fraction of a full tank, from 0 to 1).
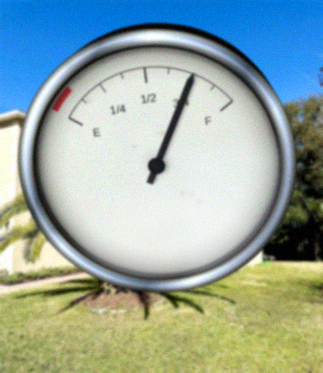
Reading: 0.75
